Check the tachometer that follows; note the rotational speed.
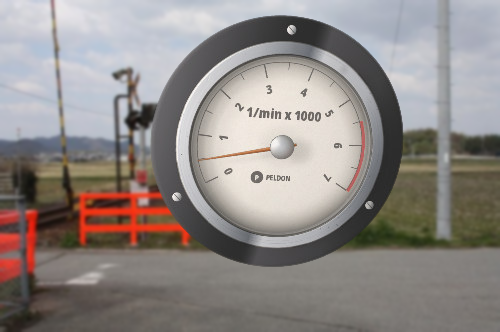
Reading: 500 rpm
